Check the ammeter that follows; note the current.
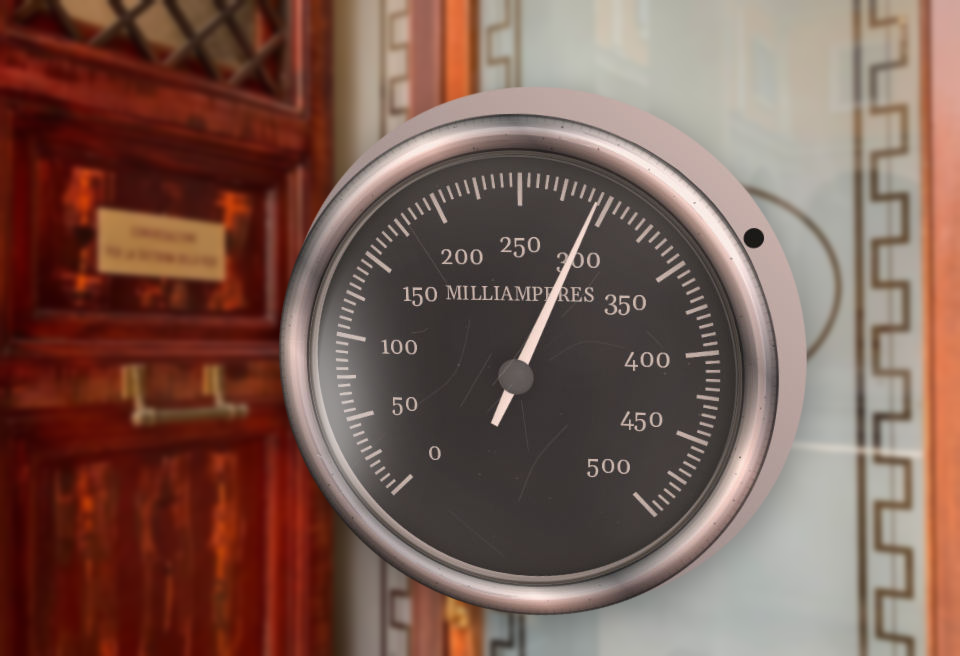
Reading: 295 mA
